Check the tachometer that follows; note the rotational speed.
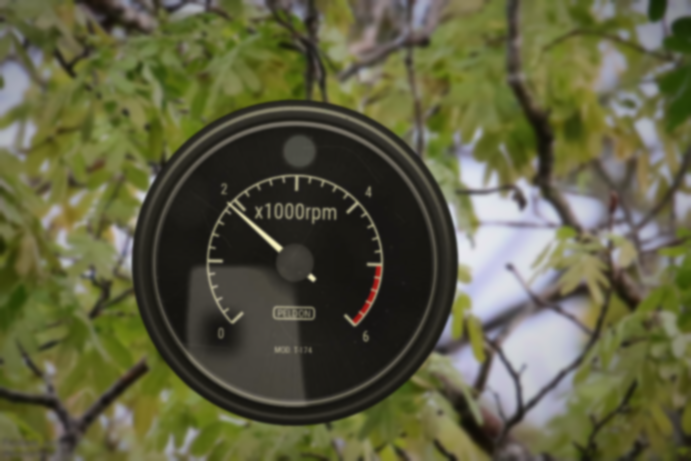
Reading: 1900 rpm
